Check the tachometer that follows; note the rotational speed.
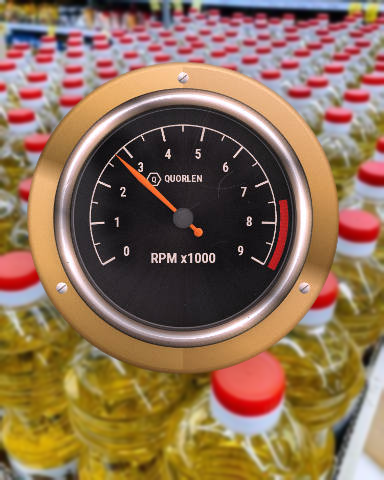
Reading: 2750 rpm
